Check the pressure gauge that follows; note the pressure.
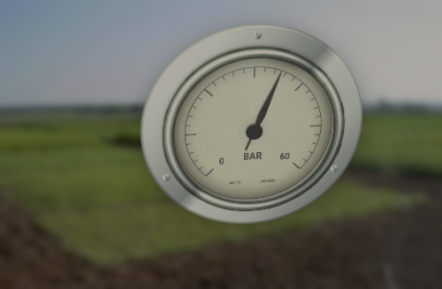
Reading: 35 bar
